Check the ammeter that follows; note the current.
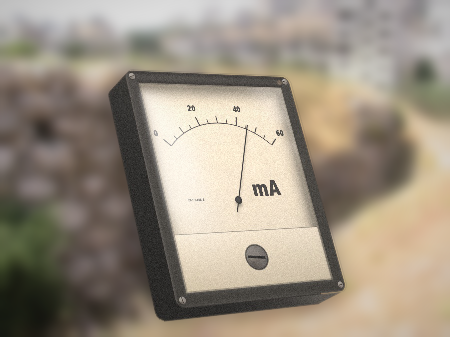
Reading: 45 mA
